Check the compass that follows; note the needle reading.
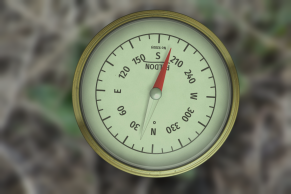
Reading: 195 °
